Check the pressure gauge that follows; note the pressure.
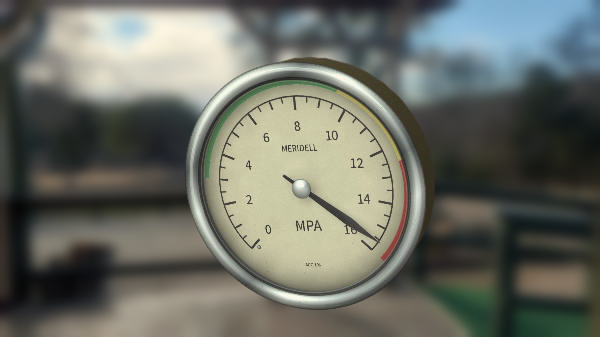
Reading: 15.5 MPa
